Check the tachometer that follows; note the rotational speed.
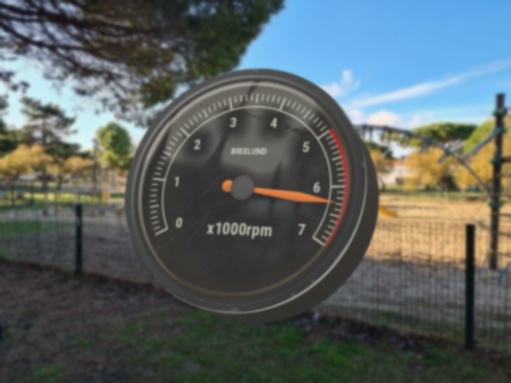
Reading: 6300 rpm
